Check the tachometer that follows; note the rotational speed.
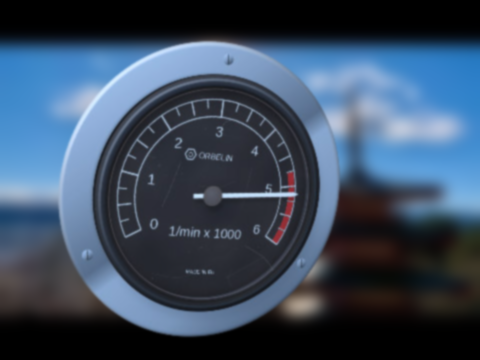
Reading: 5125 rpm
